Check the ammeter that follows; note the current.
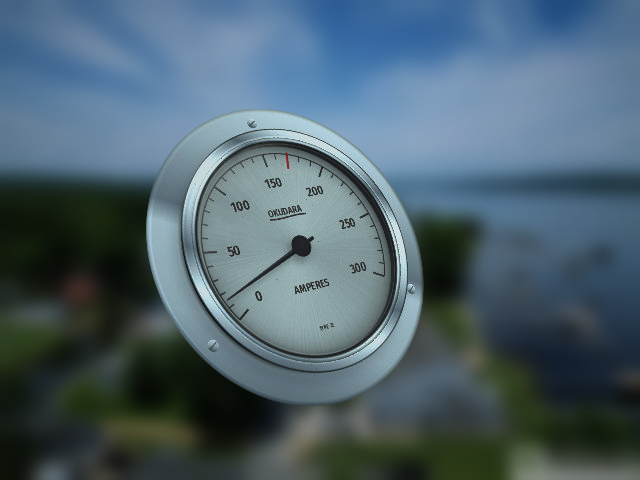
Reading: 15 A
